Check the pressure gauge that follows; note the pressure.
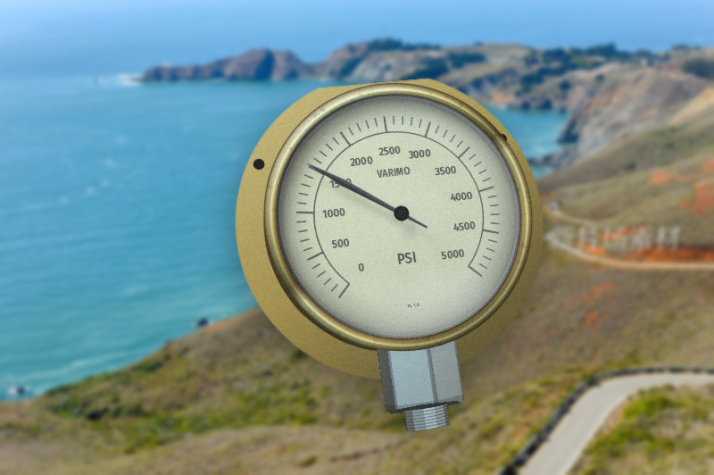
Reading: 1500 psi
